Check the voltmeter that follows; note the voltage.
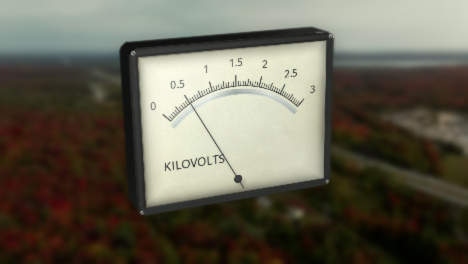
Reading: 0.5 kV
